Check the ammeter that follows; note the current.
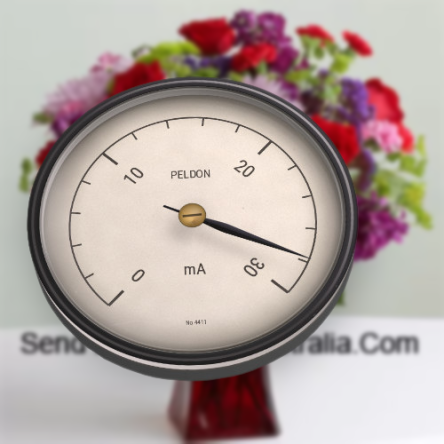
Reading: 28 mA
